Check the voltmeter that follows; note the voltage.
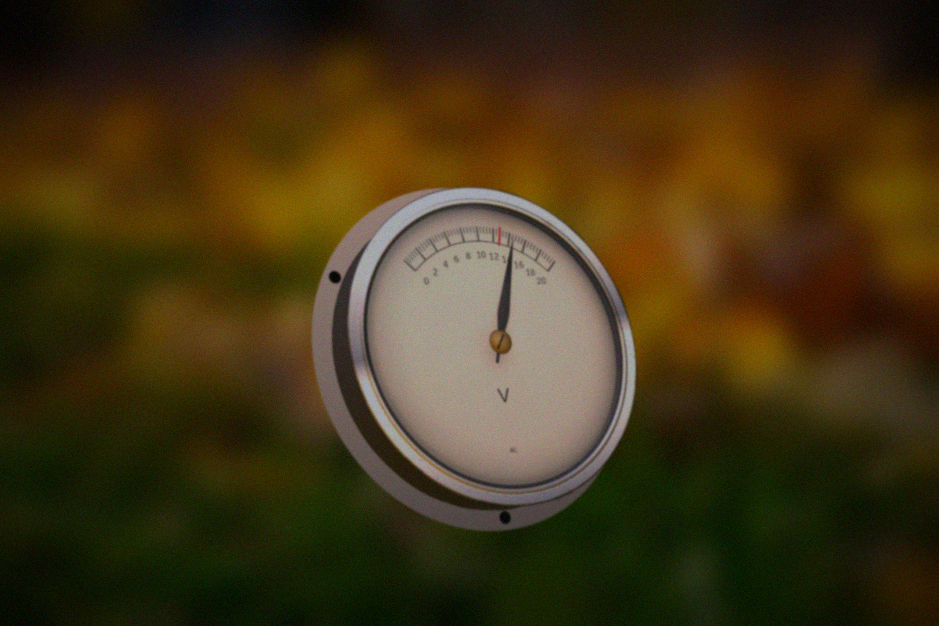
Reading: 14 V
